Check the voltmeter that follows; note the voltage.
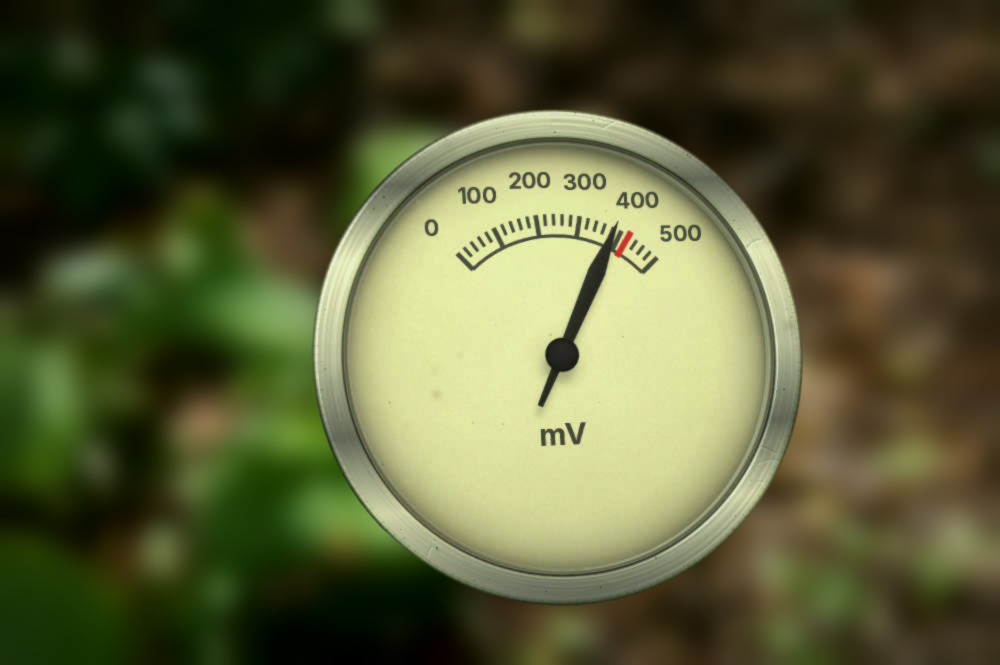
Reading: 380 mV
